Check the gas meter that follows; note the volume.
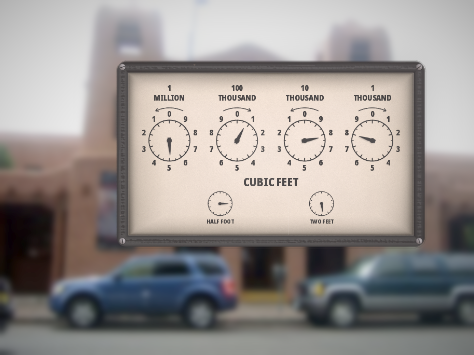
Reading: 507800 ft³
